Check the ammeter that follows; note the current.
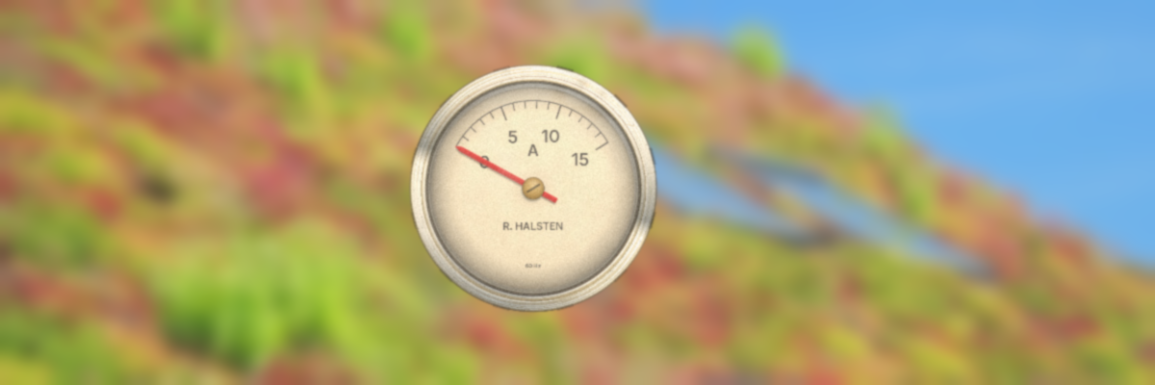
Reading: 0 A
